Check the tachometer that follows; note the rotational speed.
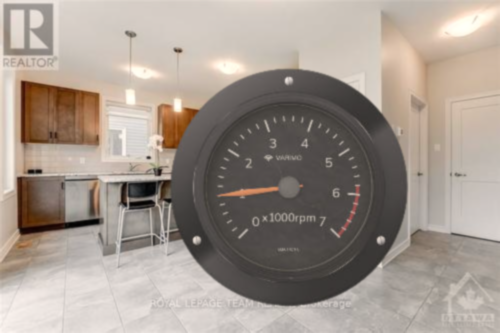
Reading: 1000 rpm
